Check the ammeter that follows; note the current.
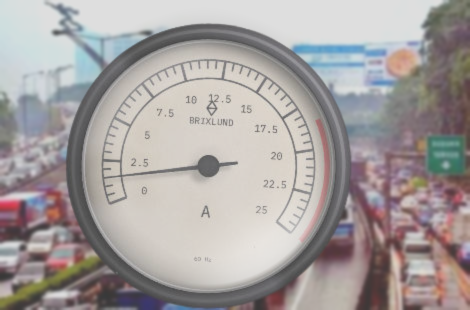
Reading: 1.5 A
